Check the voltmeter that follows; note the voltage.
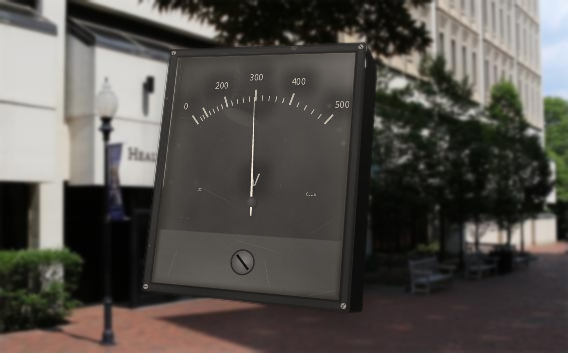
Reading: 300 V
